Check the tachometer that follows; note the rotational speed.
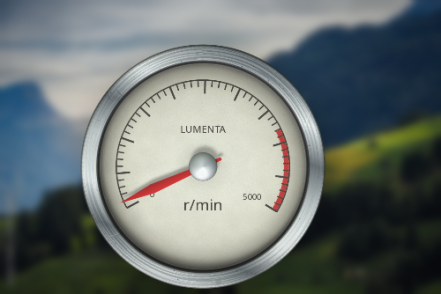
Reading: 100 rpm
